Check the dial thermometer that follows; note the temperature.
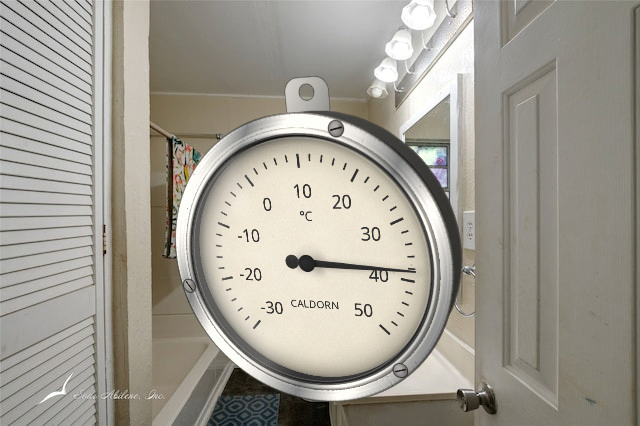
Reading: 38 °C
